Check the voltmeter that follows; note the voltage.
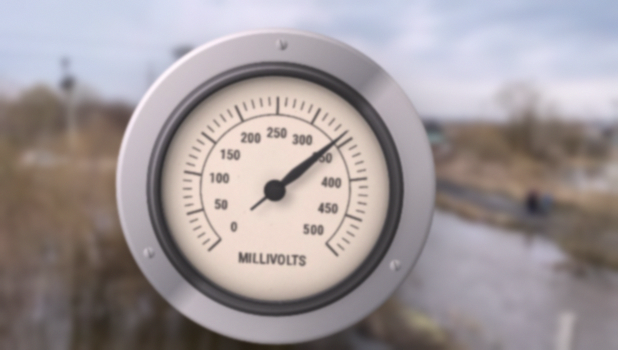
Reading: 340 mV
